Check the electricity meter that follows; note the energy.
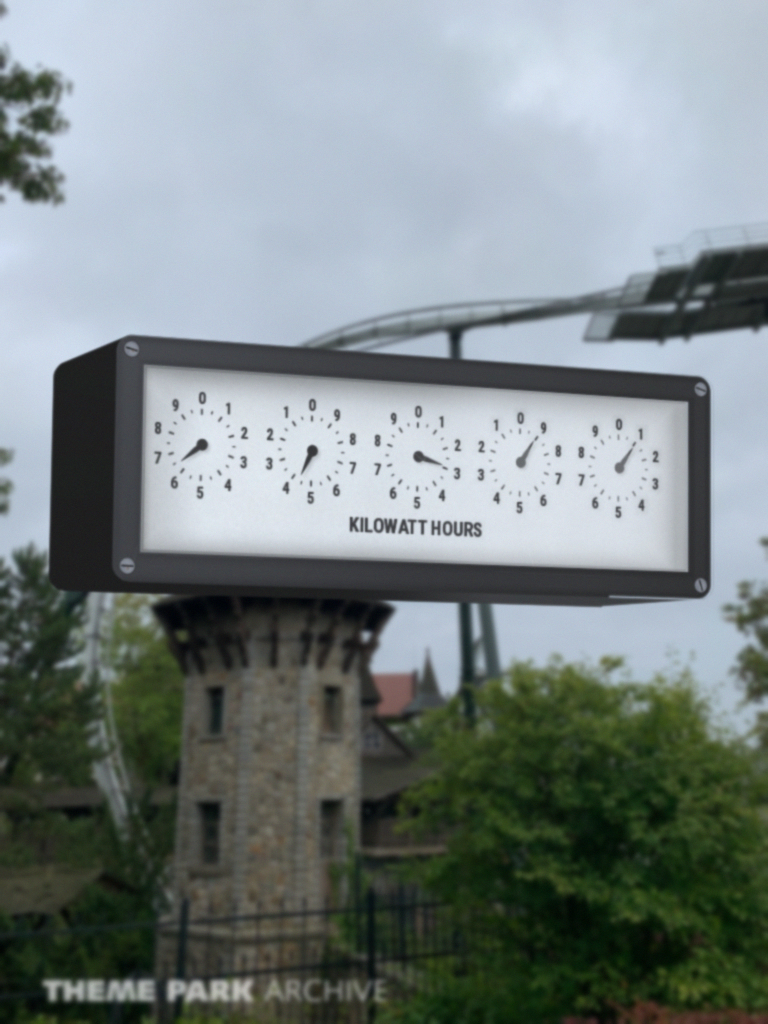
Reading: 64291 kWh
